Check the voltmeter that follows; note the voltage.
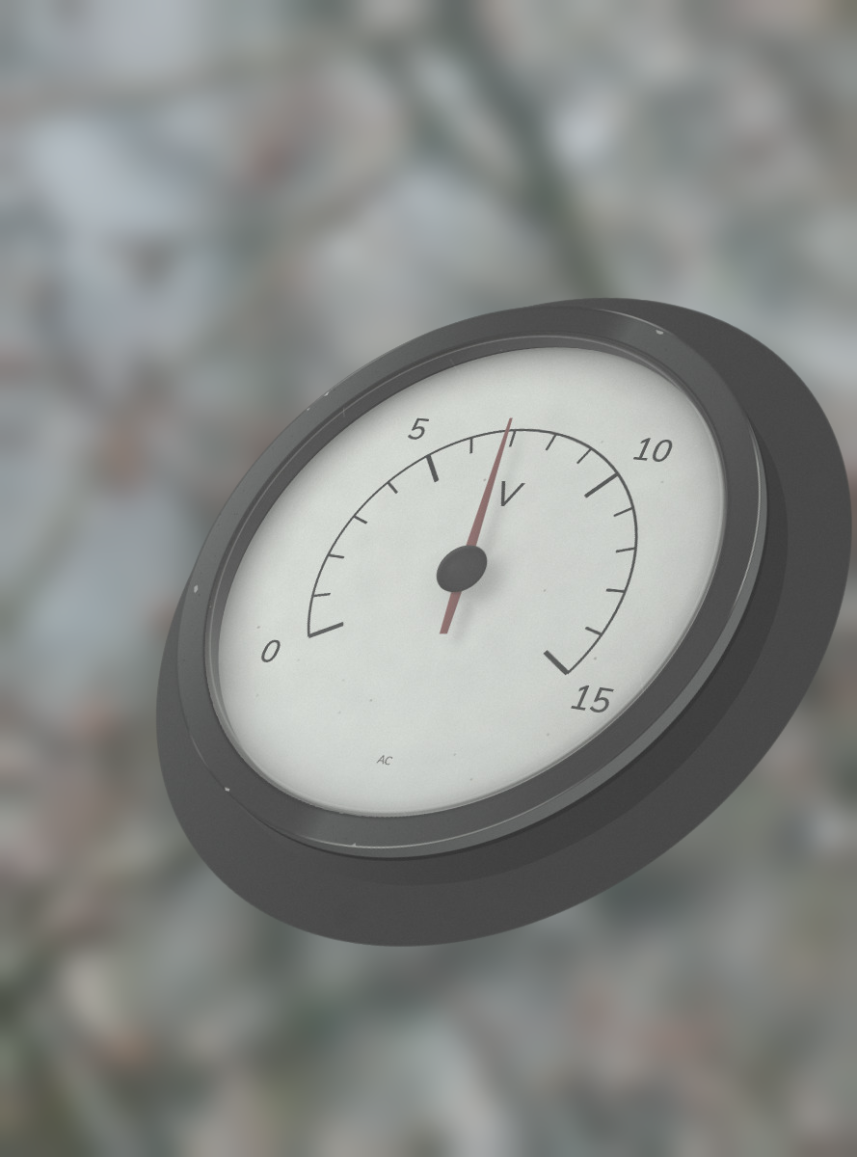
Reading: 7 V
